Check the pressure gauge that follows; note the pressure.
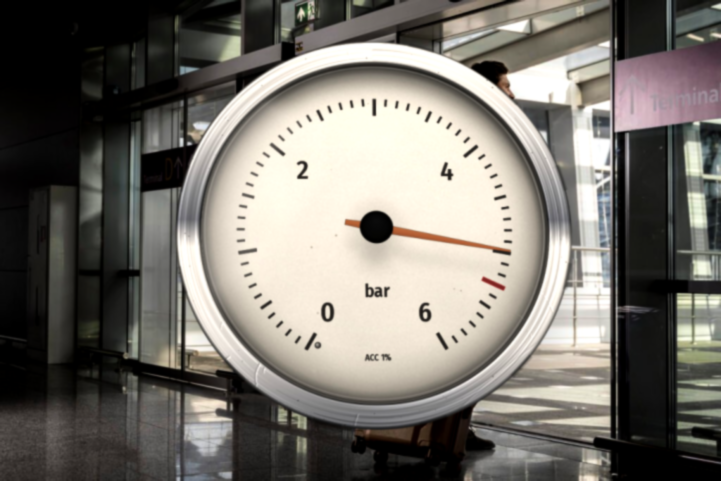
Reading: 5 bar
